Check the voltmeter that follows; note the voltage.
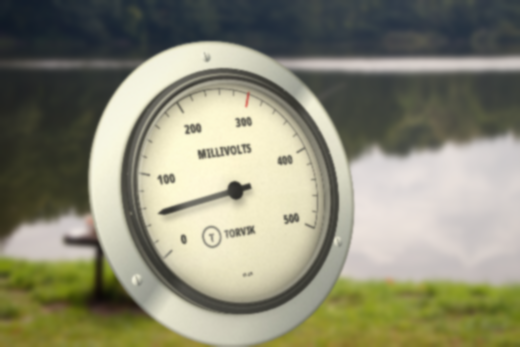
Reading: 50 mV
